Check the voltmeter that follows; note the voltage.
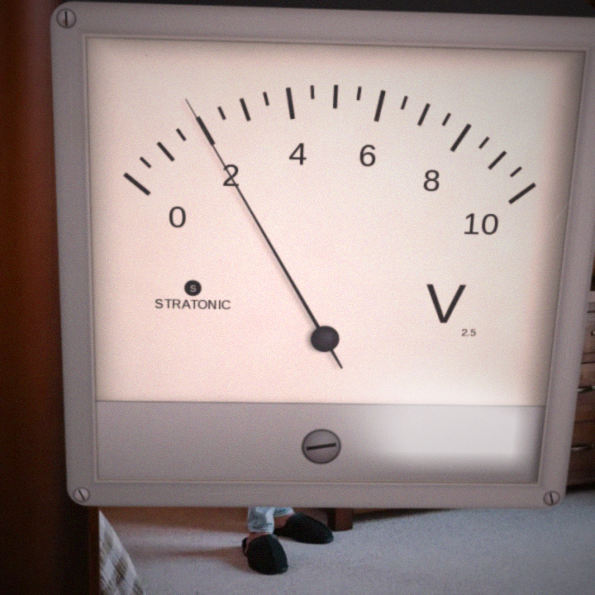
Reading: 2 V
